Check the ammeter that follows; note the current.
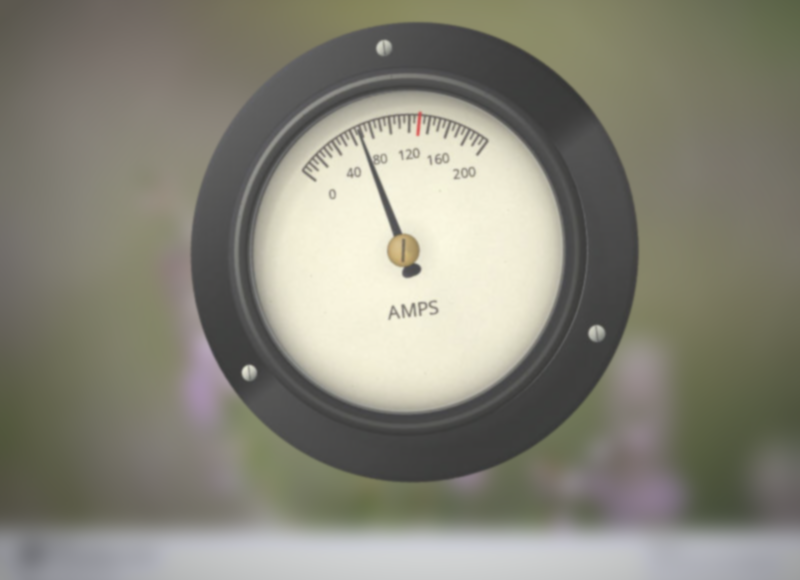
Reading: 70 A
